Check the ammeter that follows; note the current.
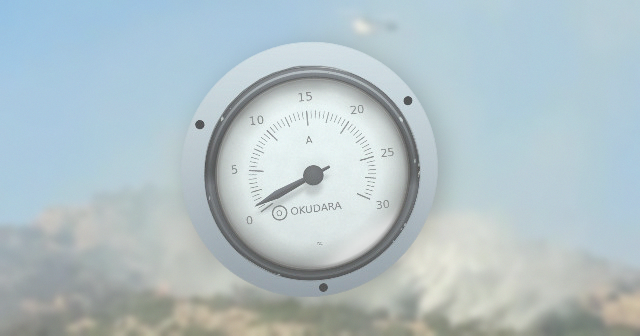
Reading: 1 A
